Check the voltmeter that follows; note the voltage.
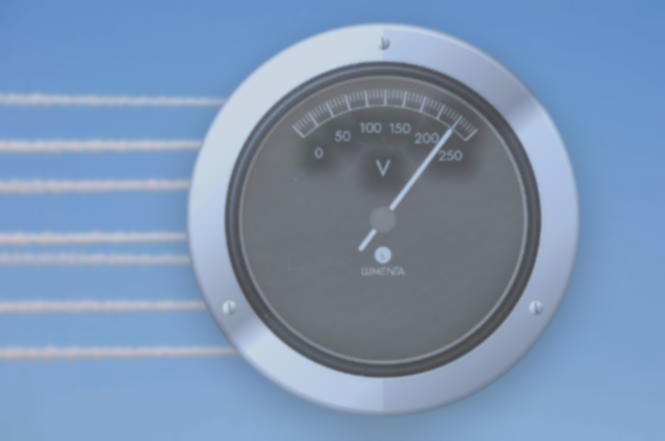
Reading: 225 V
